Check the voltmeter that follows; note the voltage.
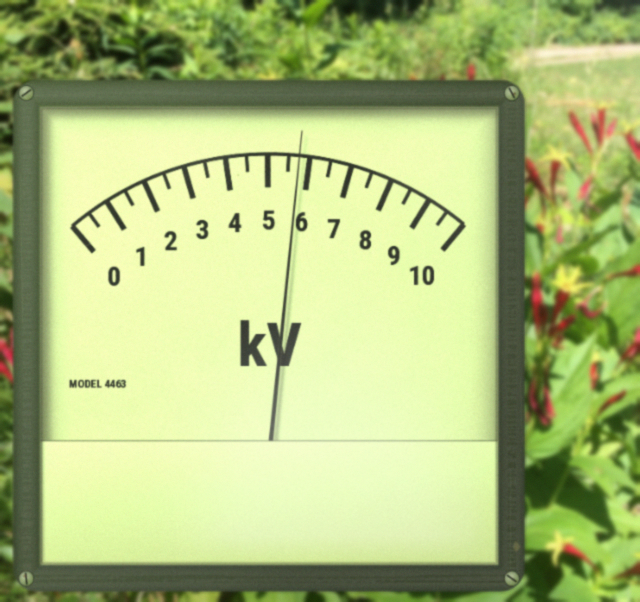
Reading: 5.75 kV
